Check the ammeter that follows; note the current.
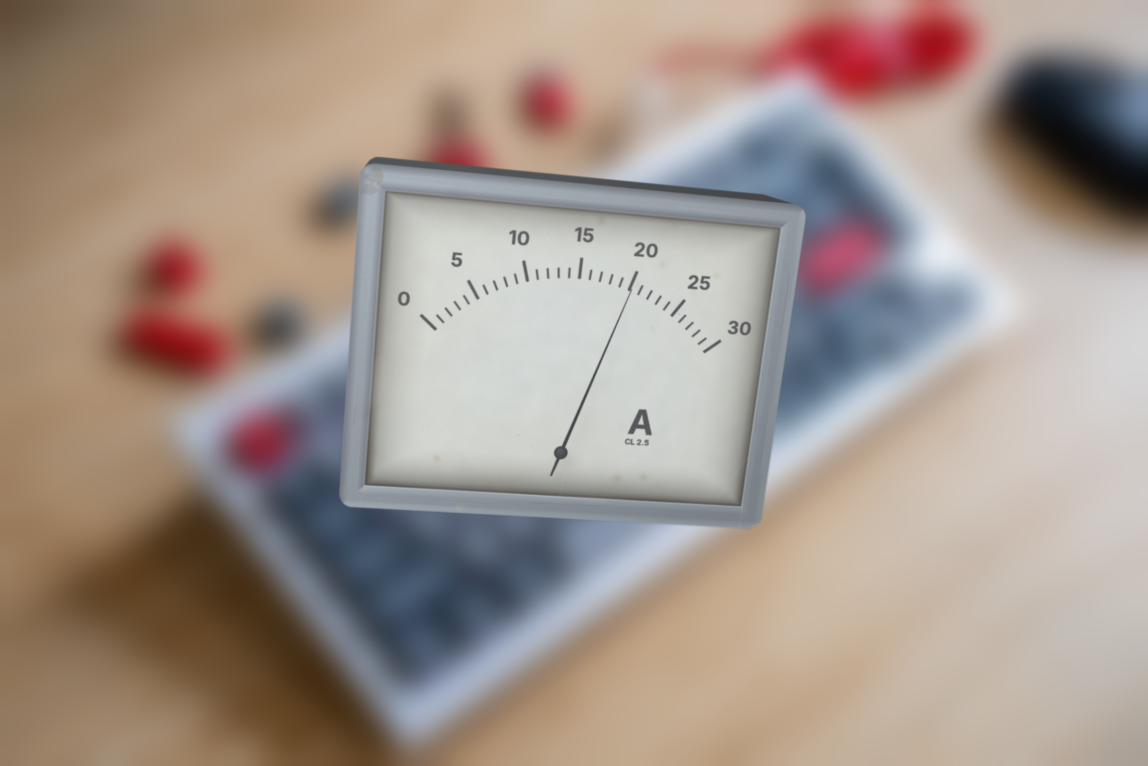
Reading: 20 A
